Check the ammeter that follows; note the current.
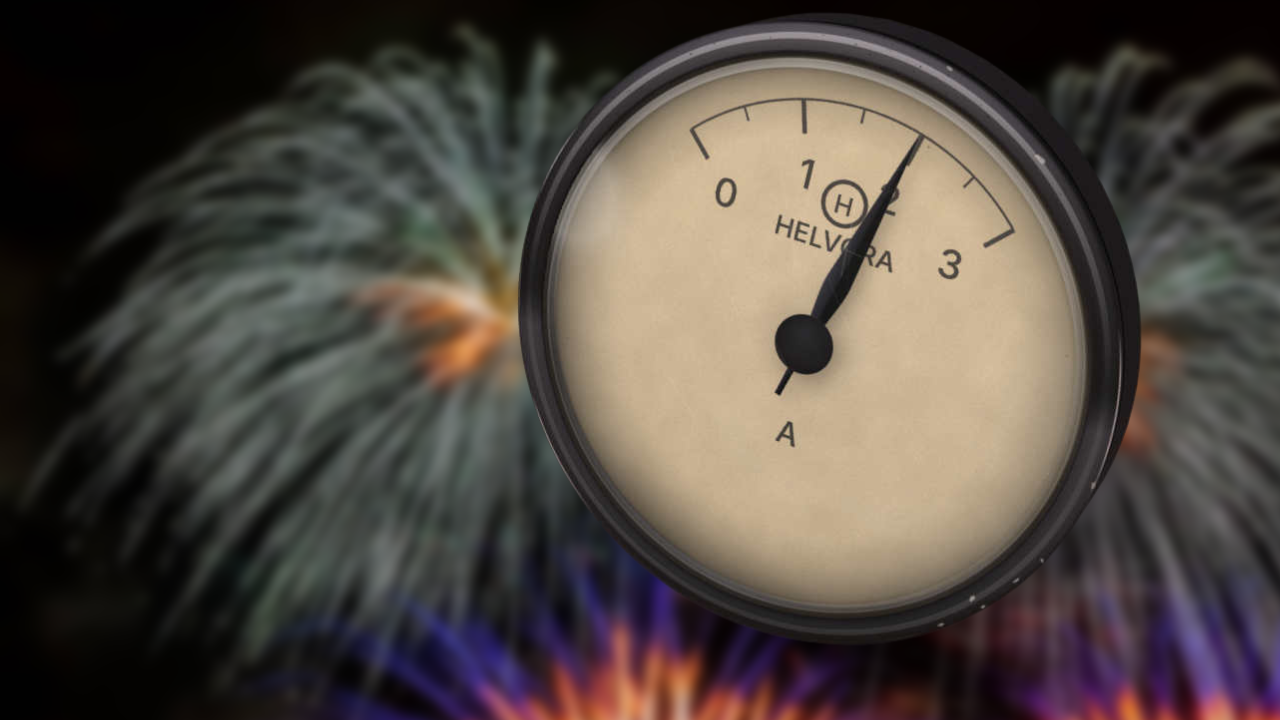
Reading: 2 A
